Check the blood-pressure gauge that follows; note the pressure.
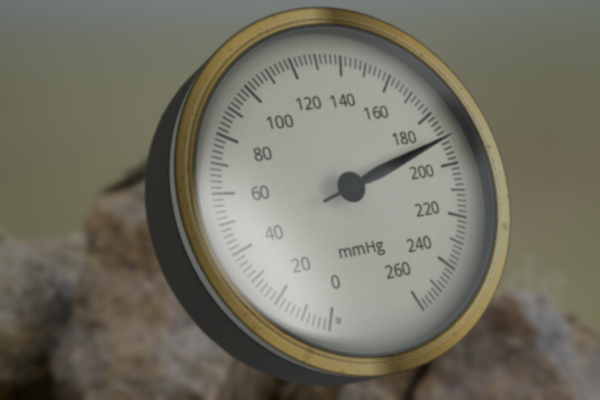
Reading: 190 mmHg
